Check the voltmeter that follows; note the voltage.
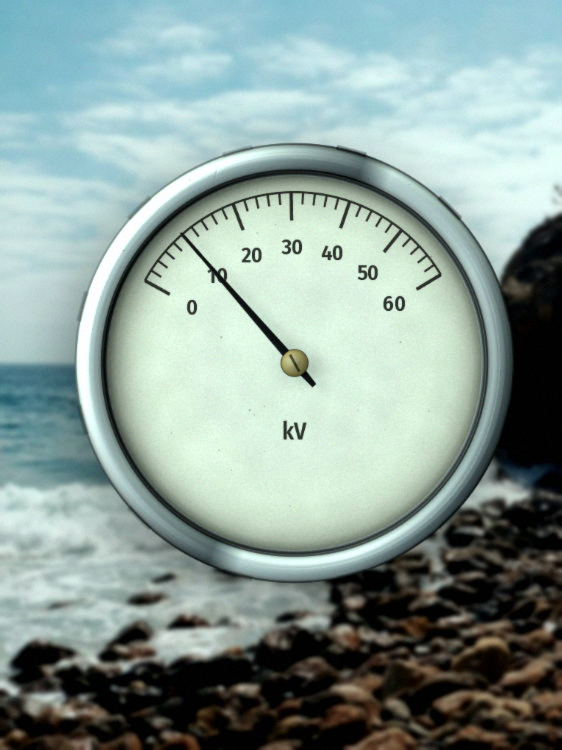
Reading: 10 kV
